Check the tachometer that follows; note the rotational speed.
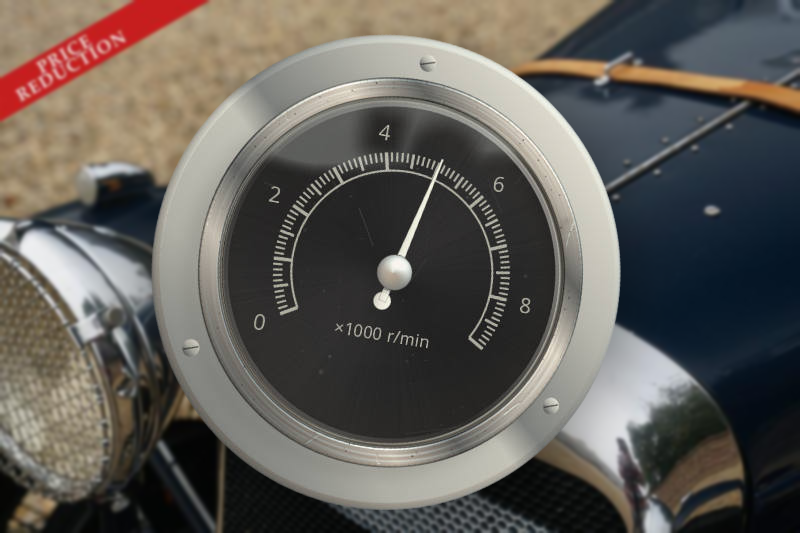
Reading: 5000 rpm
